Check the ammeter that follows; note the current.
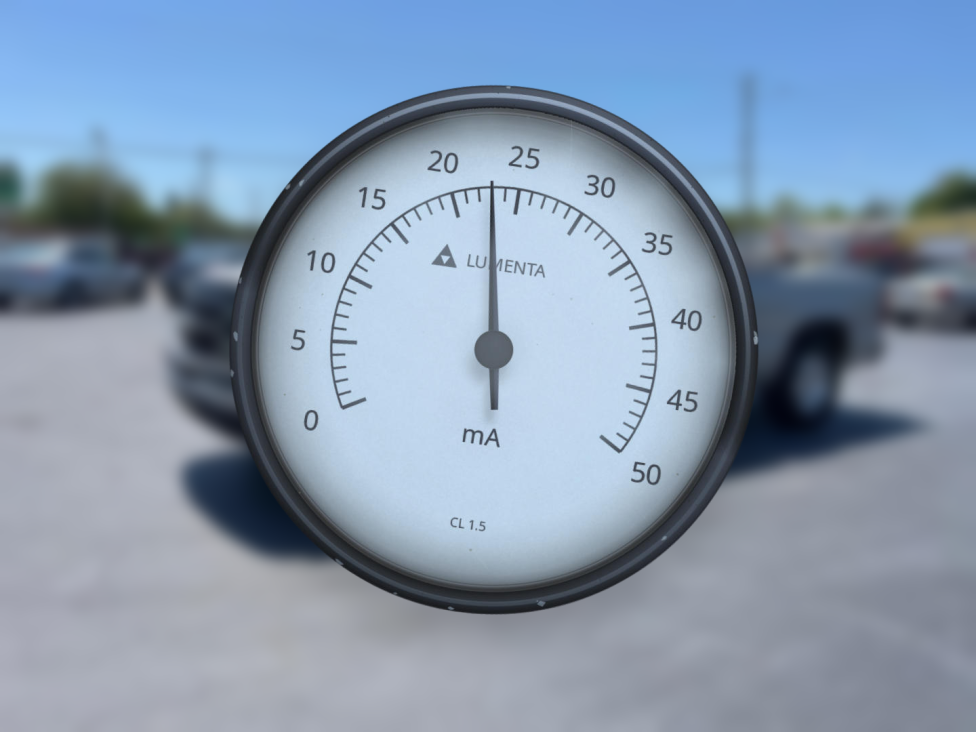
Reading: 23 mA
